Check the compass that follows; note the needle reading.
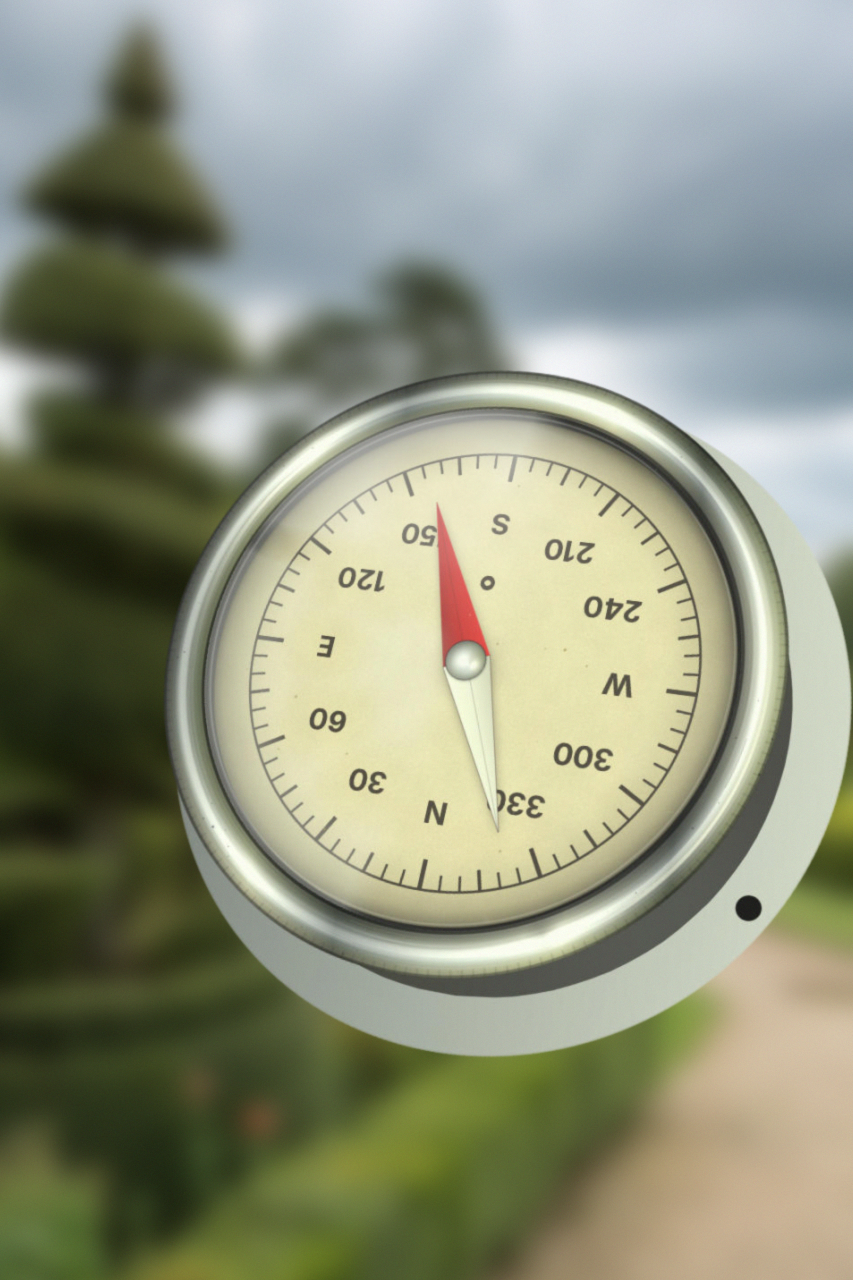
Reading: 157.5 °
